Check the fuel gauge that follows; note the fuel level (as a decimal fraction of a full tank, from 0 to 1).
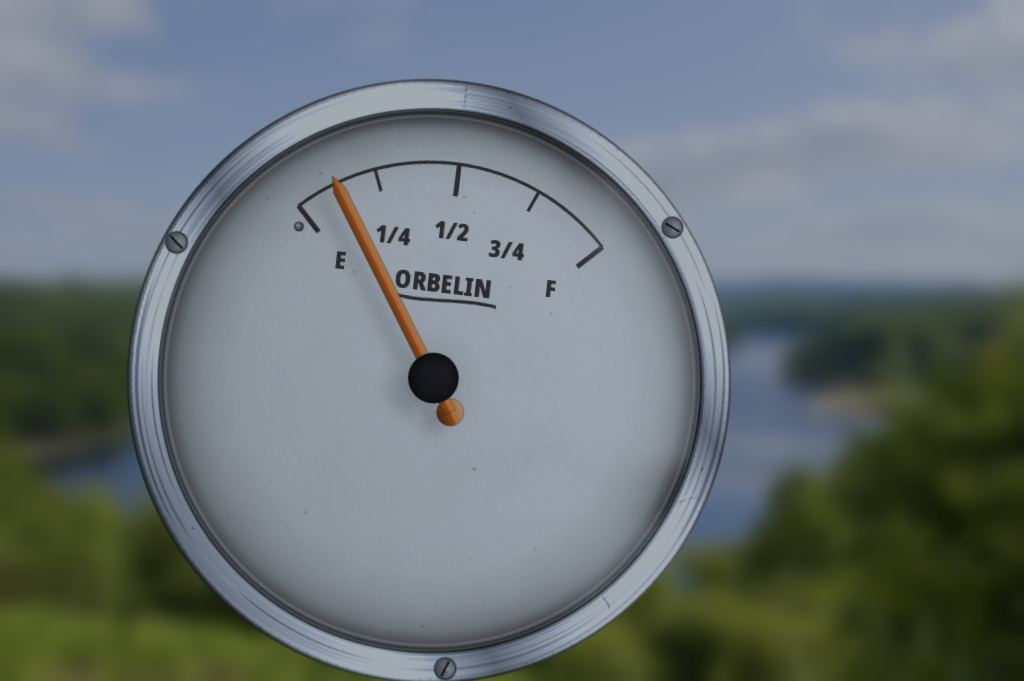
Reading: 0.125
